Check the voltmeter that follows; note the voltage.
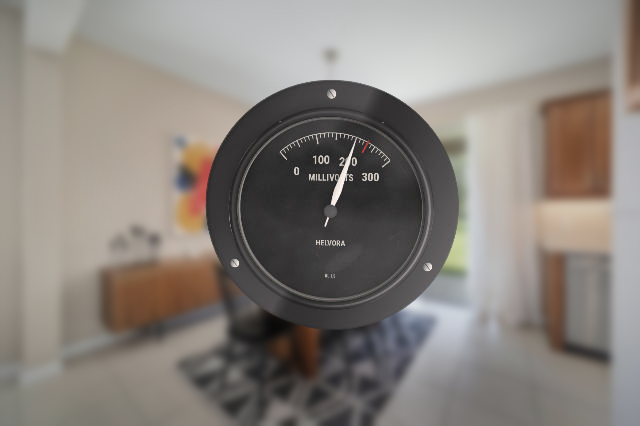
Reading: 200 mV
